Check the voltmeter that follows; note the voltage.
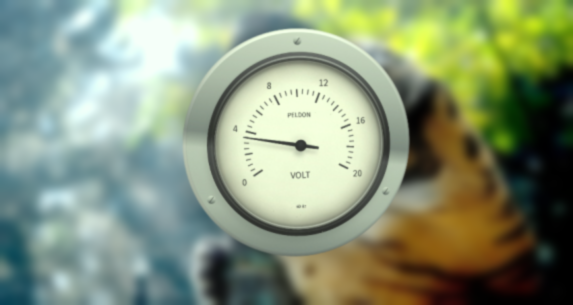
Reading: 3.5 V
